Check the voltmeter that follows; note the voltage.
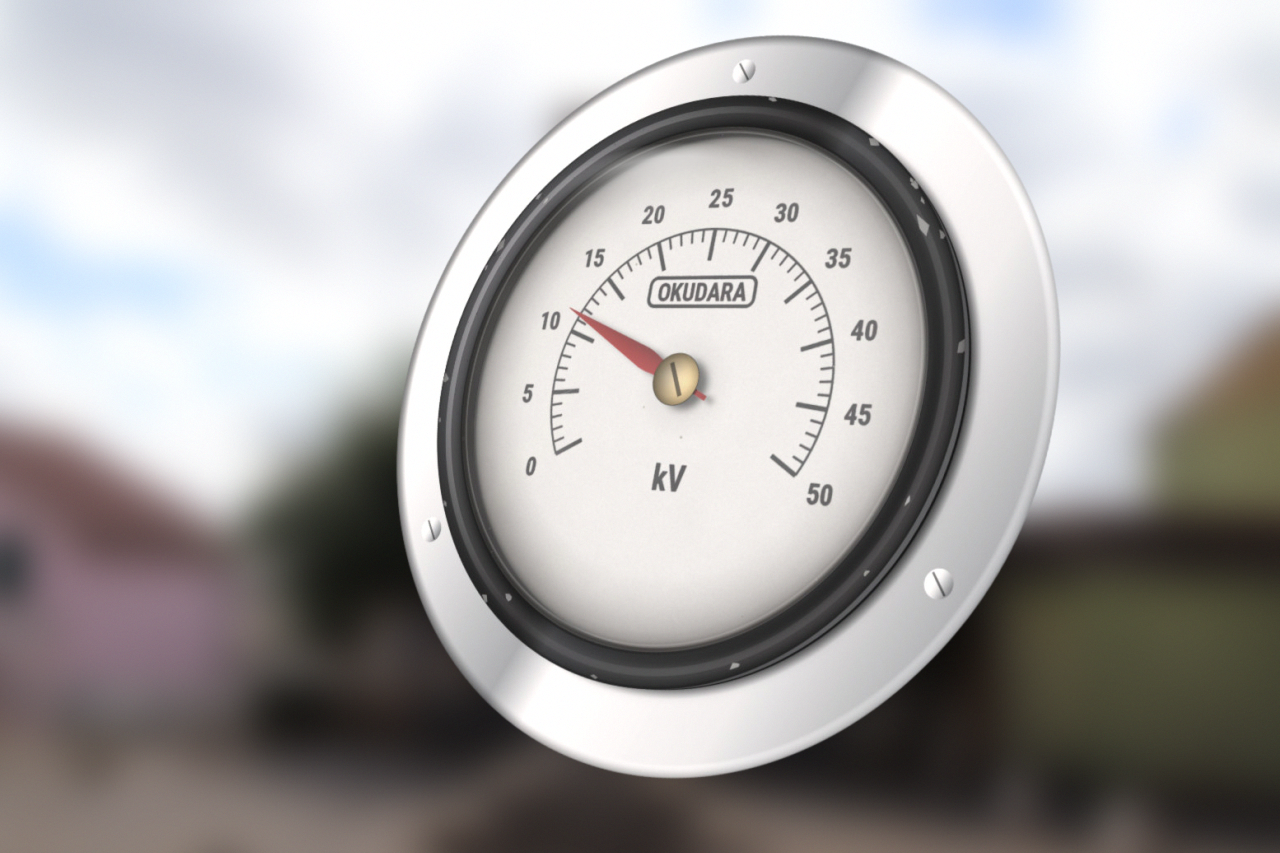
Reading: 11.5 kV
